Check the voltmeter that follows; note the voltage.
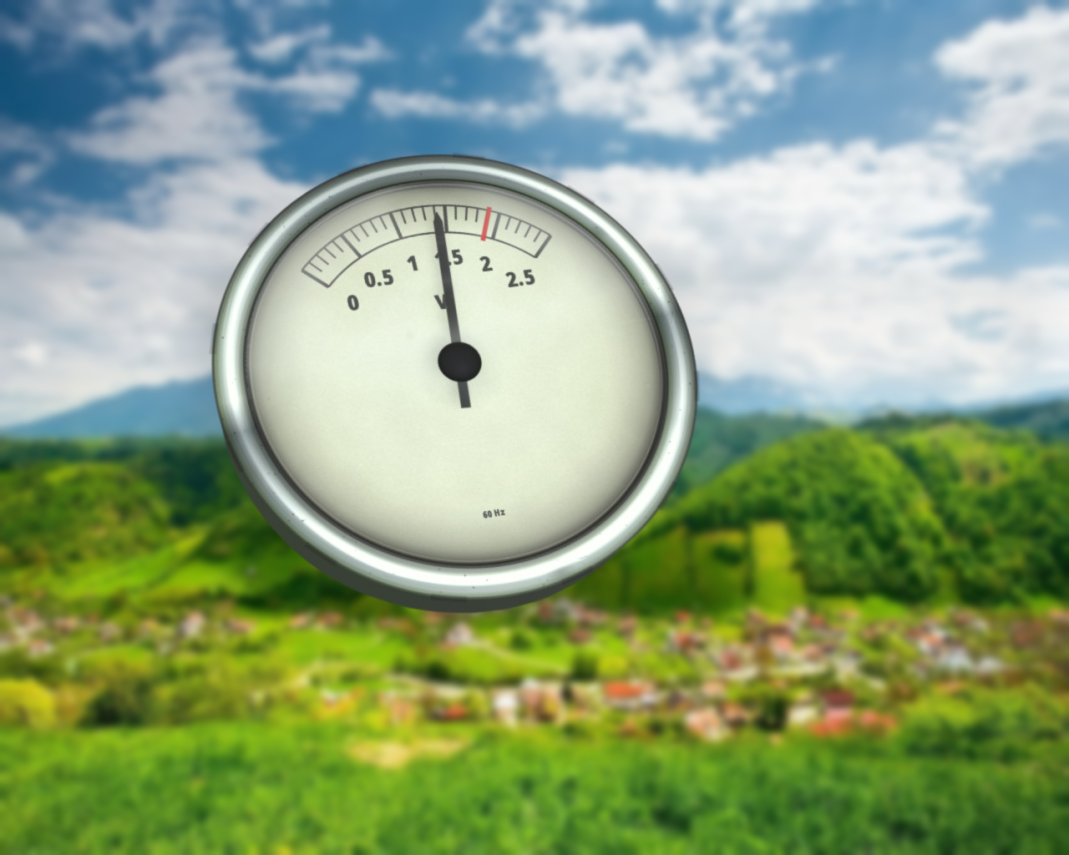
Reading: 1.4 V
